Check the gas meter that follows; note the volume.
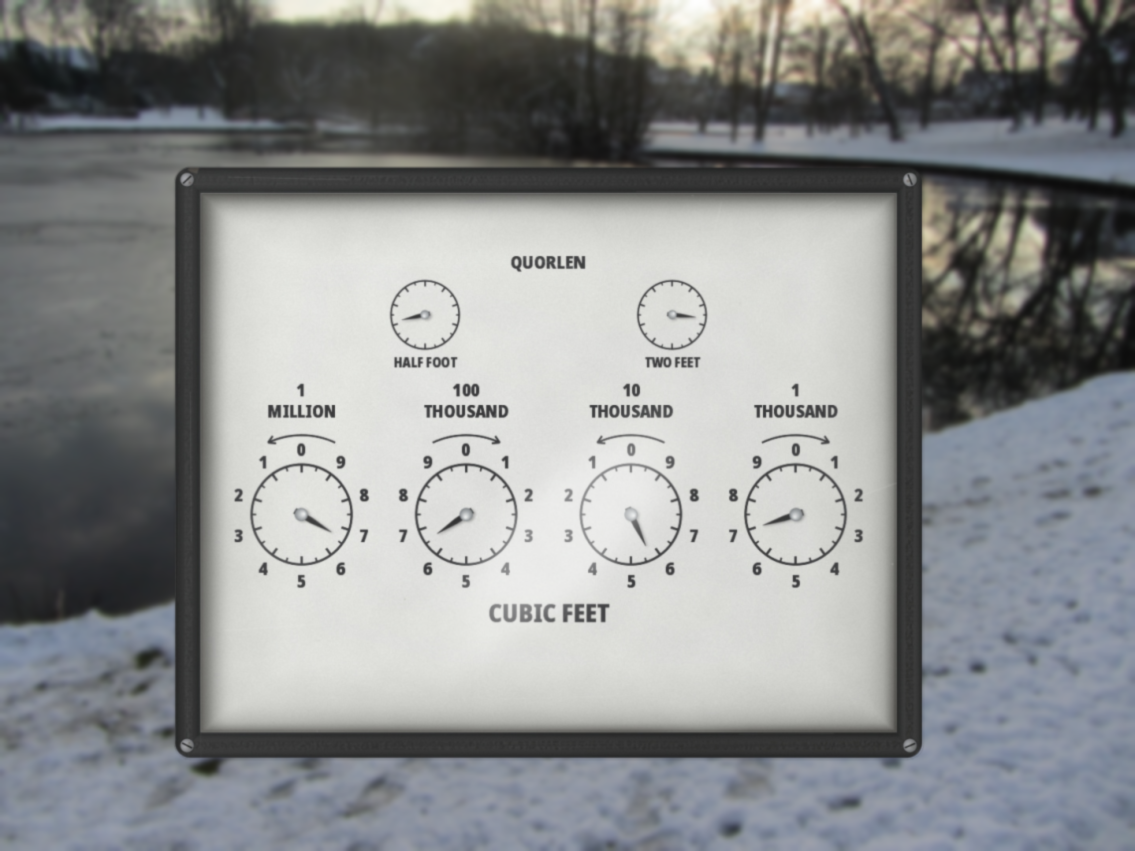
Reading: 665700 ft³
